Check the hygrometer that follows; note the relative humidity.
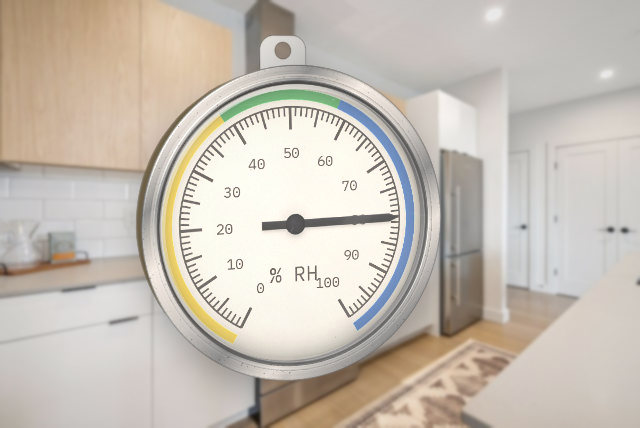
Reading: 80 %
